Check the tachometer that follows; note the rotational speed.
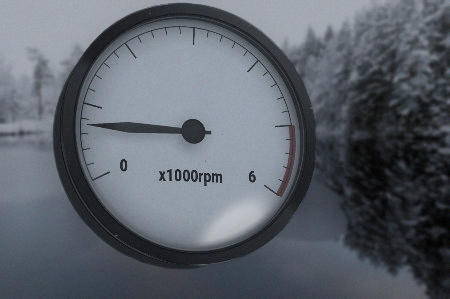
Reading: 700 rpm
